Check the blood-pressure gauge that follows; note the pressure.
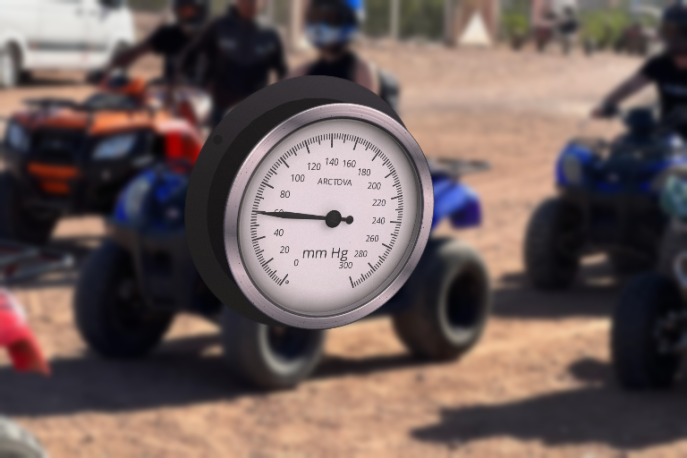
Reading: 60 mmHg
